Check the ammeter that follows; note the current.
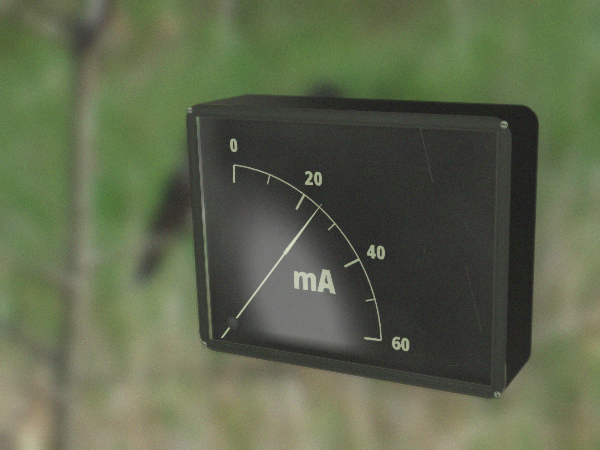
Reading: 25 mA
